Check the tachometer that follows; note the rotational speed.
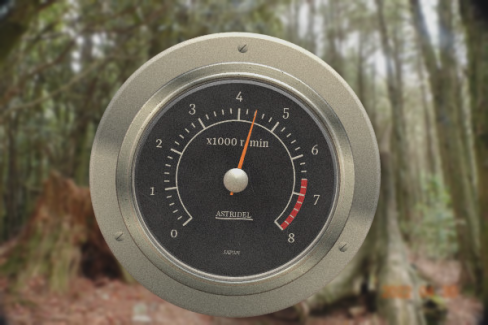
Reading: 4400 rpm
